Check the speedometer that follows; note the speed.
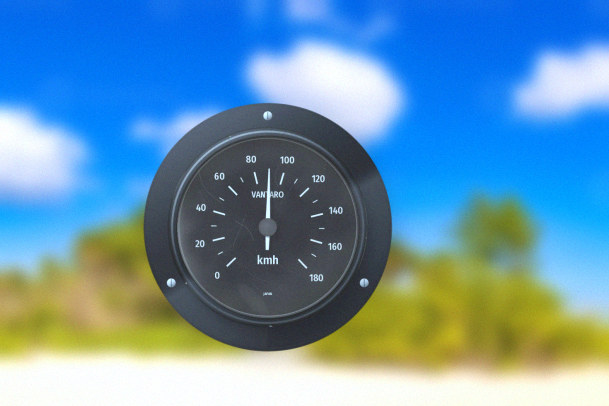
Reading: 90 km/h
